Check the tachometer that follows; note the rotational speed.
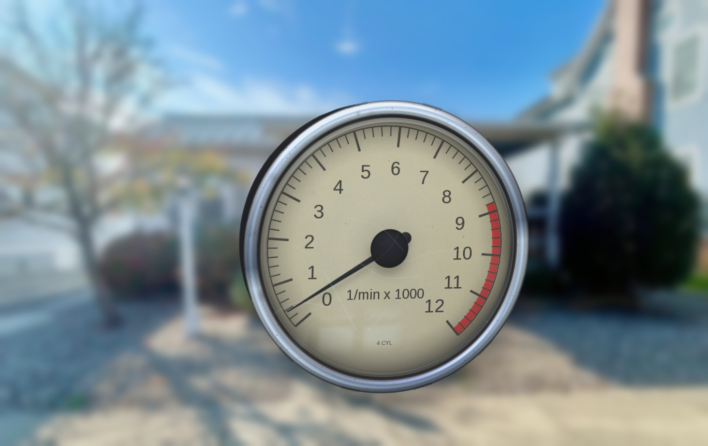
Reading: 400 rpm
